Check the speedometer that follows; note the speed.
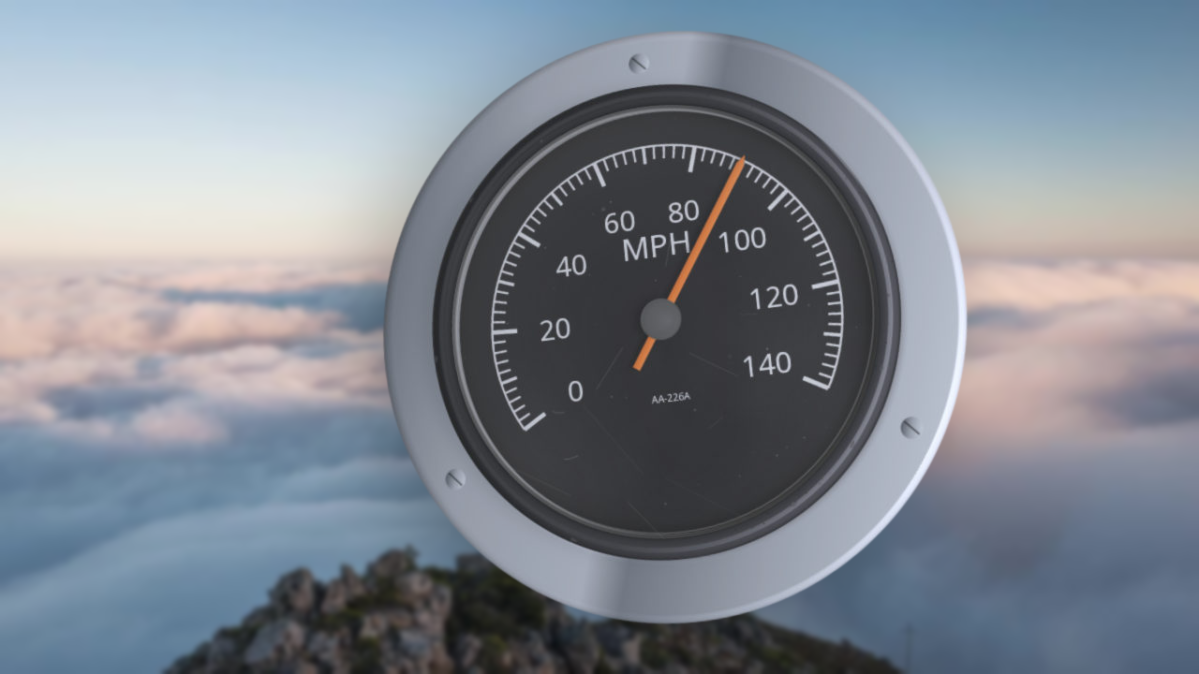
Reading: 90 mph
